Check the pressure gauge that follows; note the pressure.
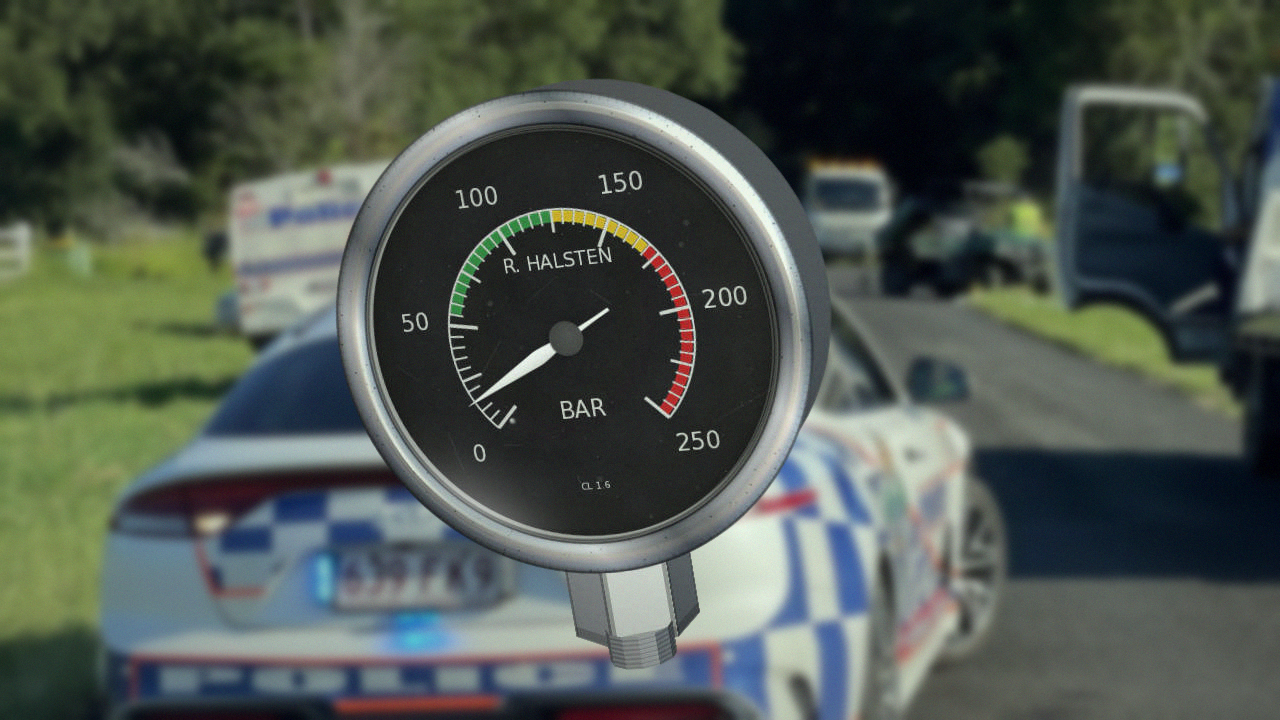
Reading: 15 bar
